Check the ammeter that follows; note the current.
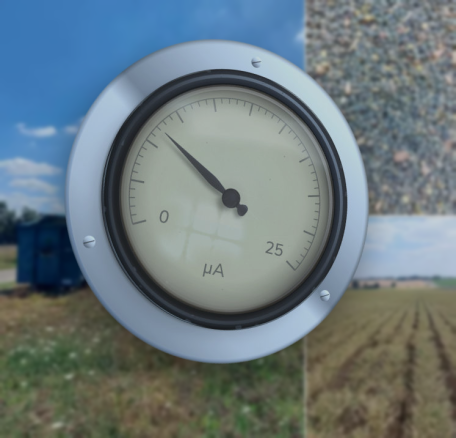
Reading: 6 µA
